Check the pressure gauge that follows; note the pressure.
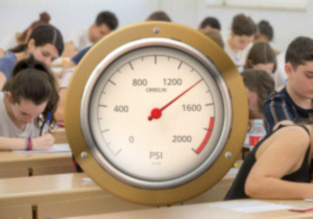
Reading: 1400 psi
